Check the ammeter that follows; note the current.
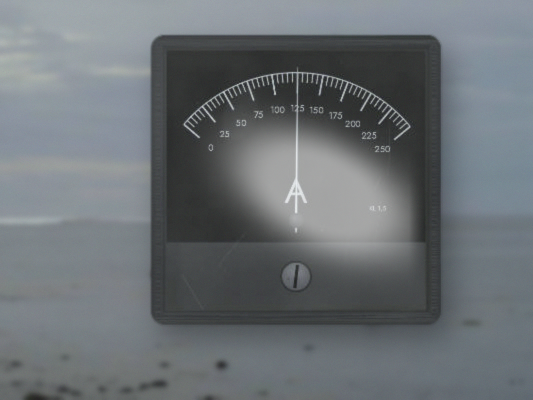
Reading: 125 A
